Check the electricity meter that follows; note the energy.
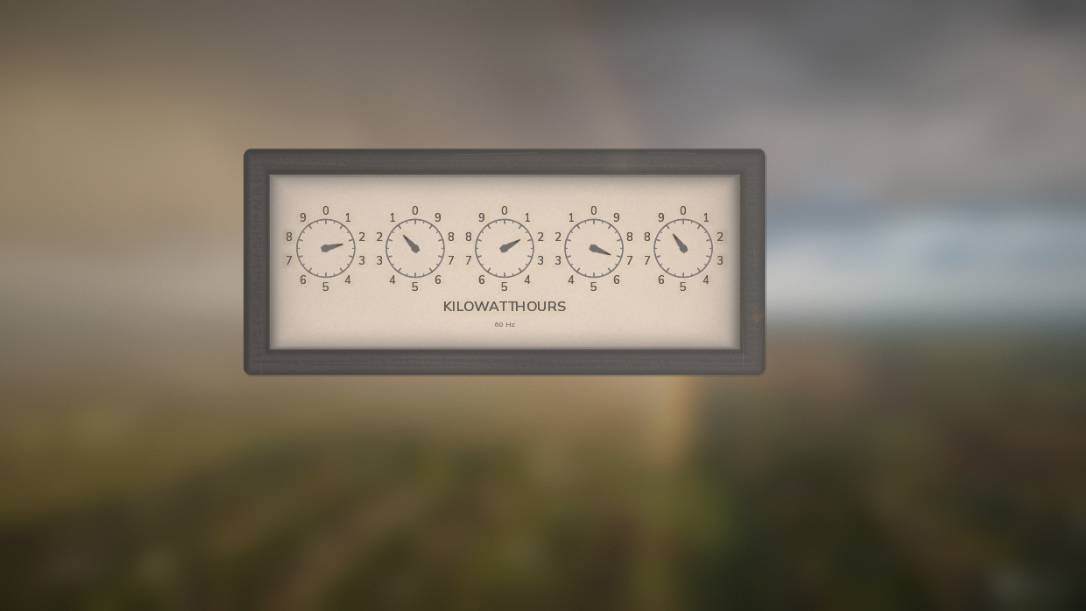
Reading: 21169 kWh
